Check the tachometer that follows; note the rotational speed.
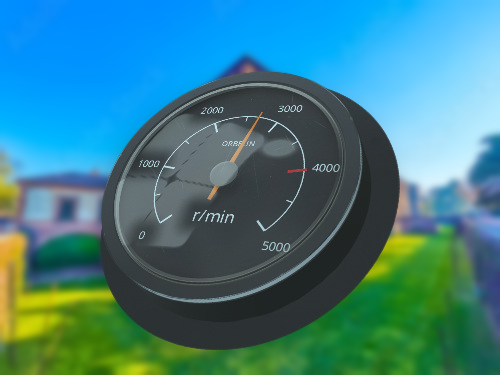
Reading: 2750 rpm
